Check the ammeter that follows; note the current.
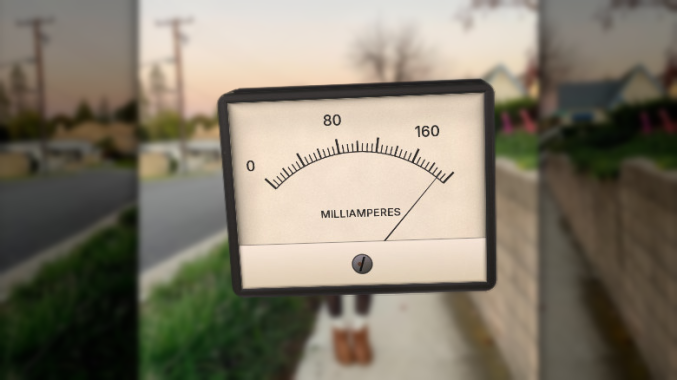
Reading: 190 mA
